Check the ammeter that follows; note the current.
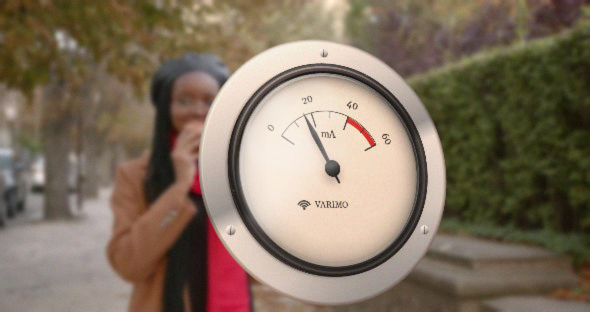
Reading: 15 mA
